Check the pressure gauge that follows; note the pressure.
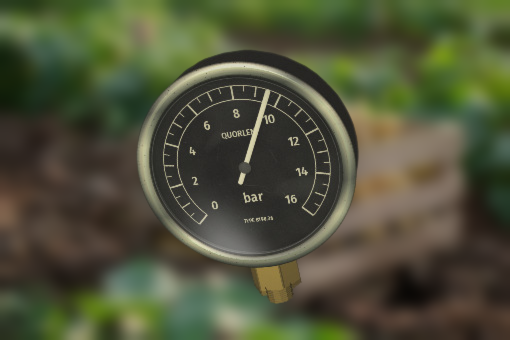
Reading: 9.5 bar
